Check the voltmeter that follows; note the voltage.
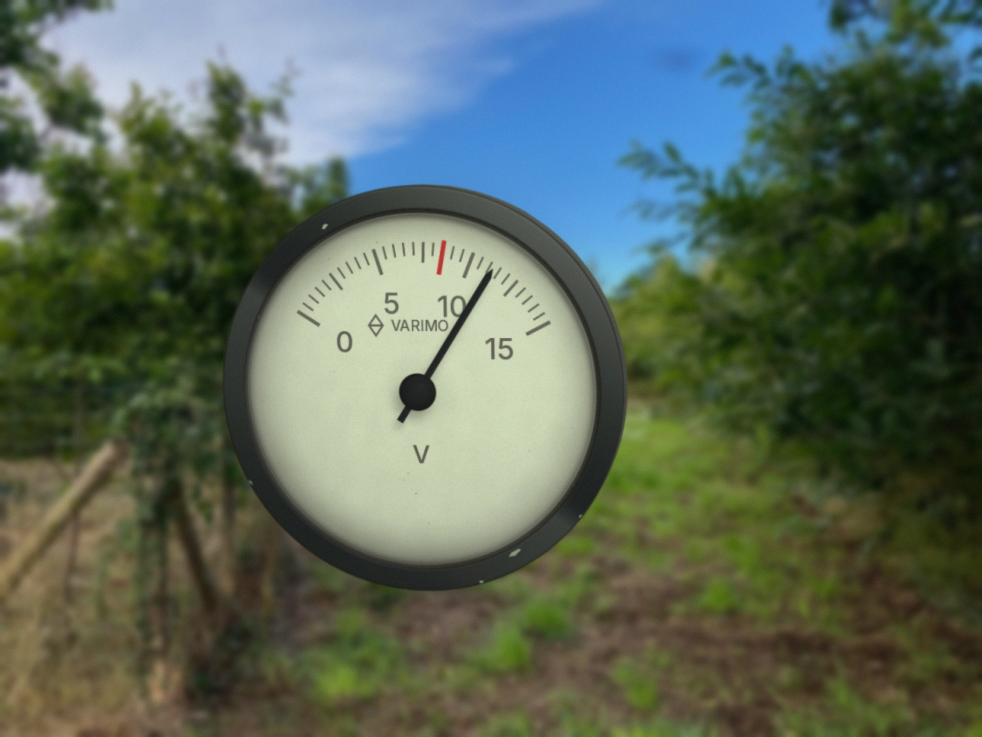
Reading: 11.25 V
